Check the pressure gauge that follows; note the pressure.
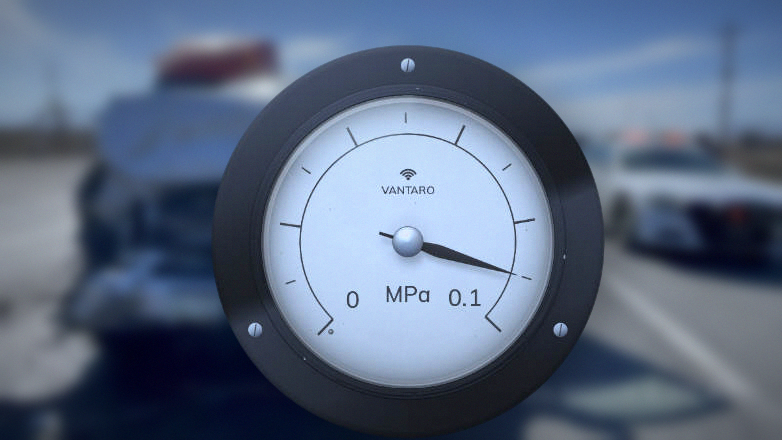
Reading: 0.09 MPa
